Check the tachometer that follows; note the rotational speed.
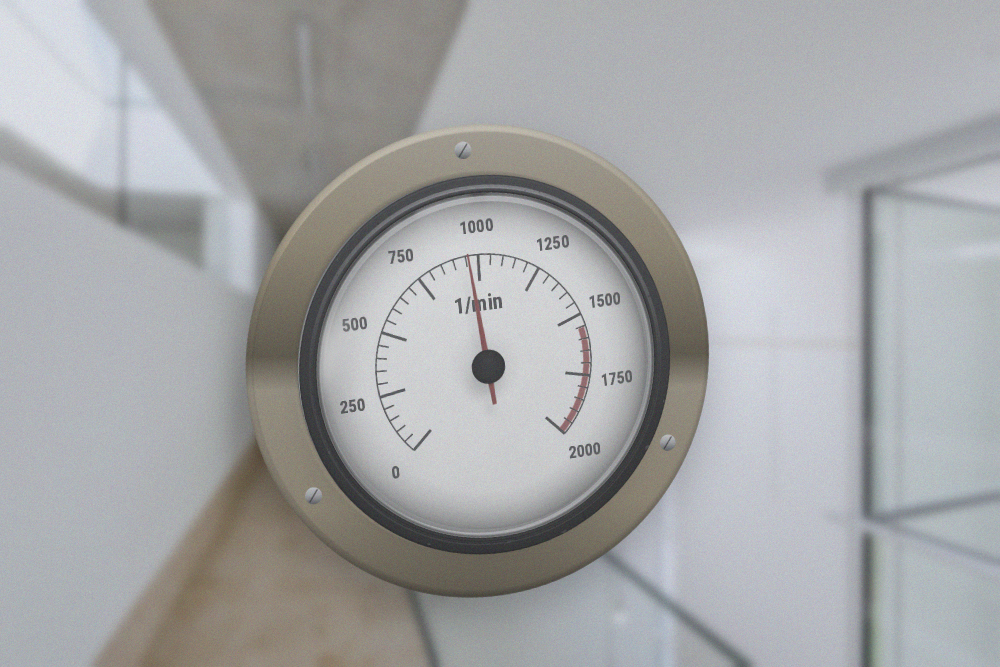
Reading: 950 rpm
